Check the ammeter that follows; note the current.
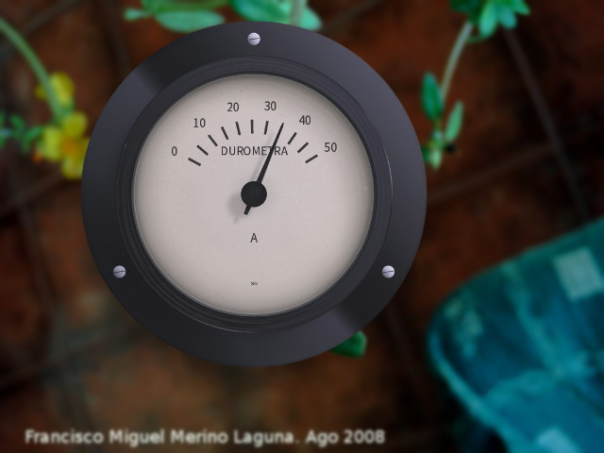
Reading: 35 A
